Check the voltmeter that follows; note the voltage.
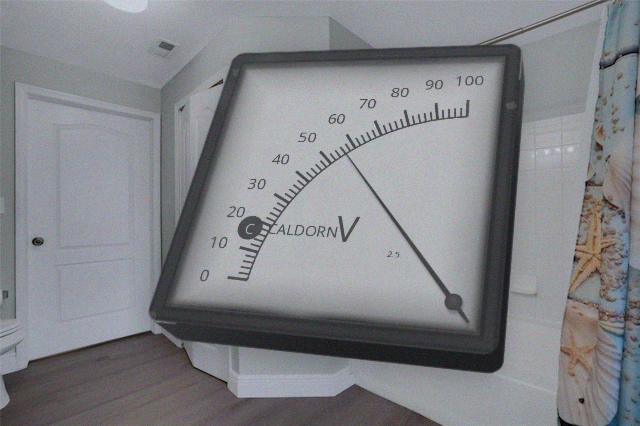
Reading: 56 V
